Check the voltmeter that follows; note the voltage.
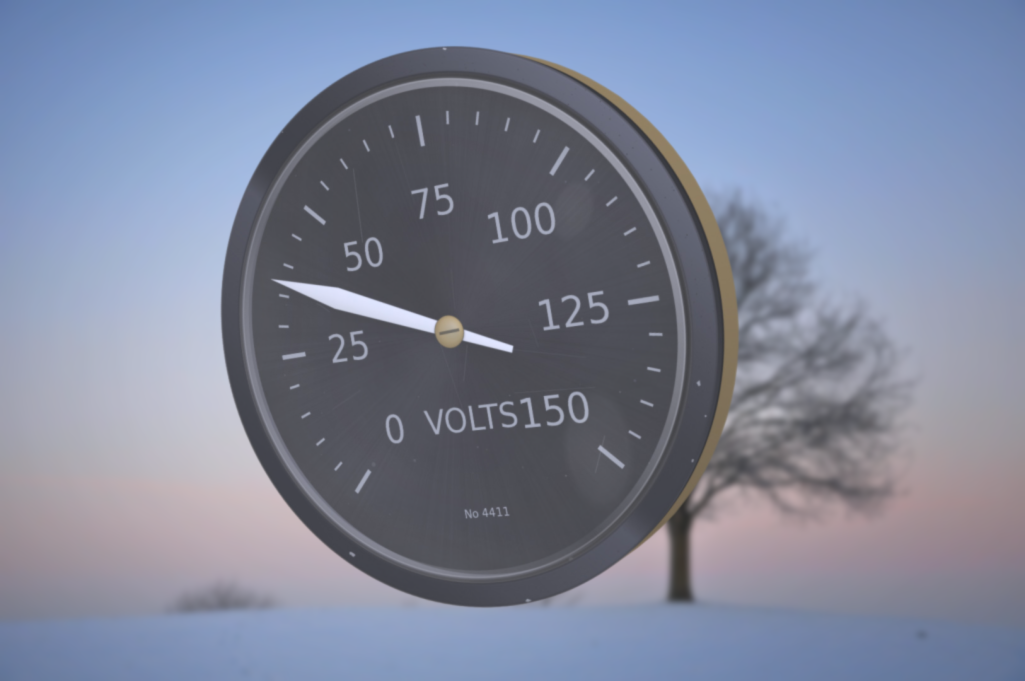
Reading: 37.5 V
